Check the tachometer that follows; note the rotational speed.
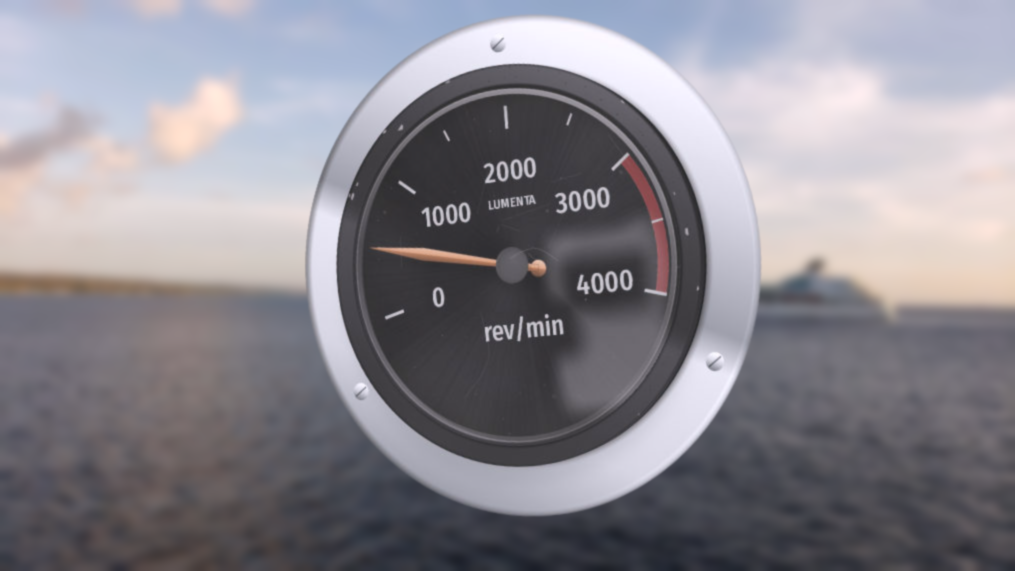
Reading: 500 rpm
